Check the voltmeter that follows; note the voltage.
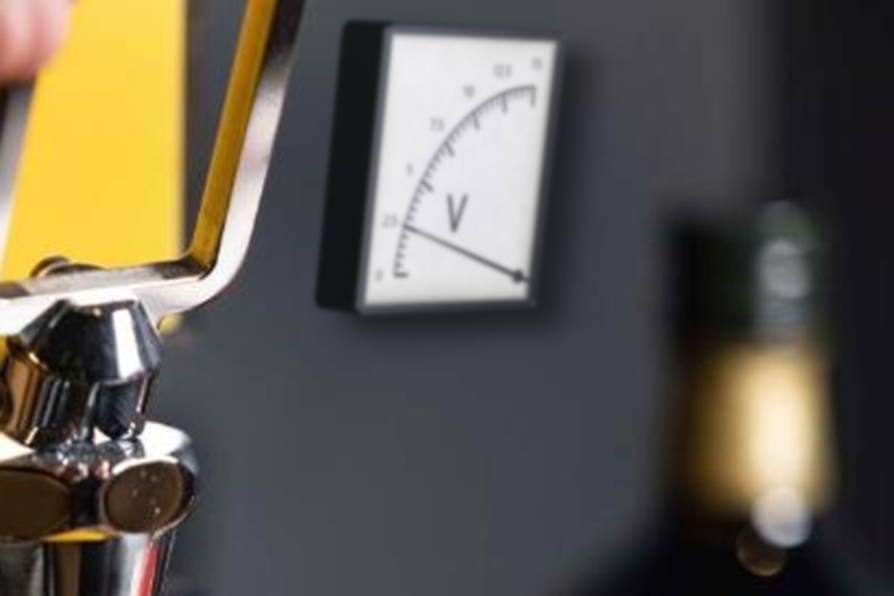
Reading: 2.5 V
